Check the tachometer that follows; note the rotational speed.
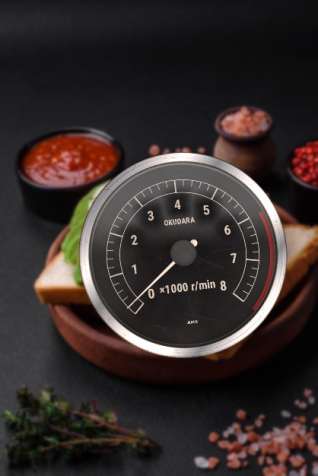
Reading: 200 rpm
